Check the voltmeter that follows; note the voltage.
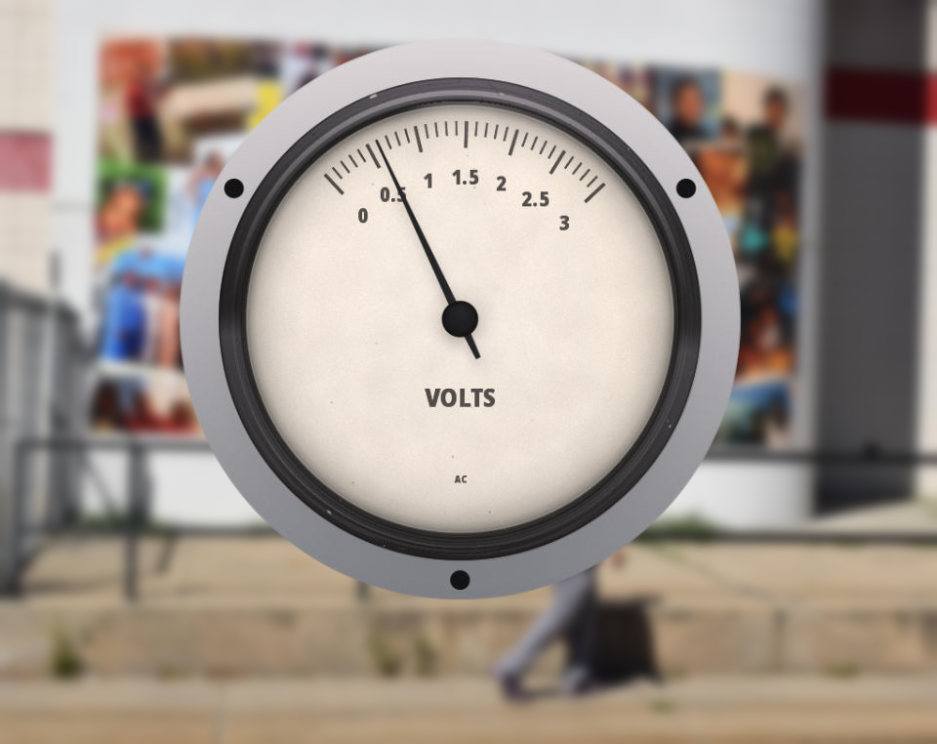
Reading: 0.6 V
